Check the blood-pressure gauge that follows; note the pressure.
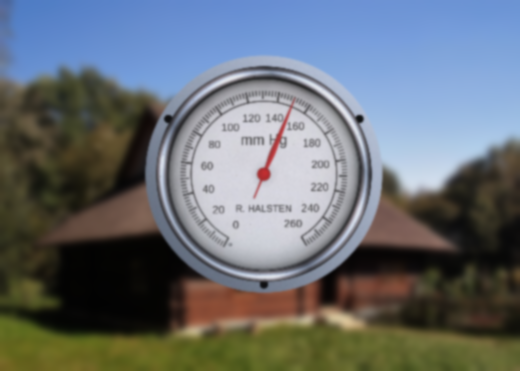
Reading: 150 mmHg
